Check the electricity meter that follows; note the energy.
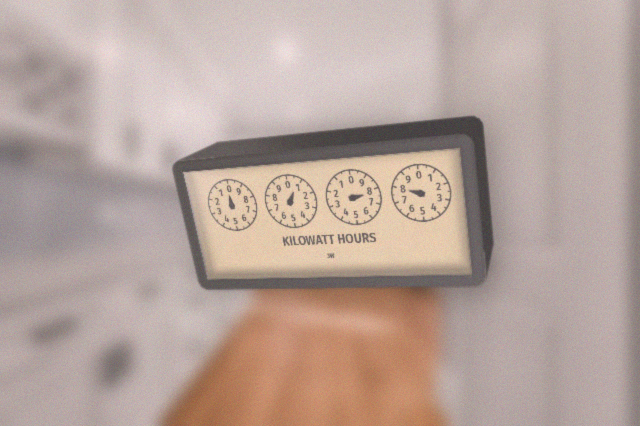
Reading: 78 kWh
